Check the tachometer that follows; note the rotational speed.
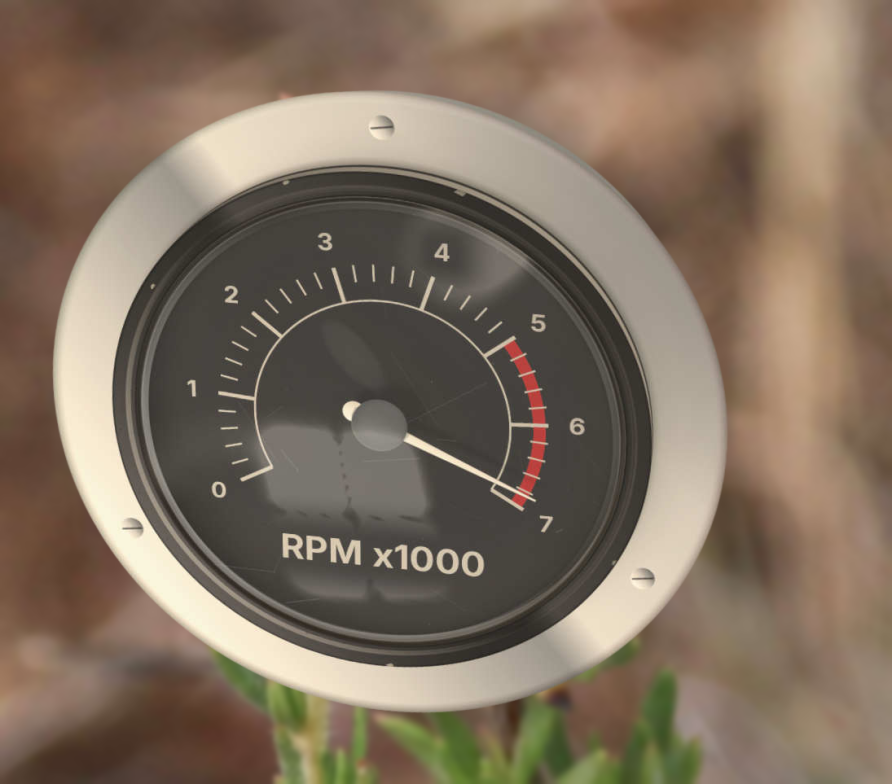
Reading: 6800 rpm
